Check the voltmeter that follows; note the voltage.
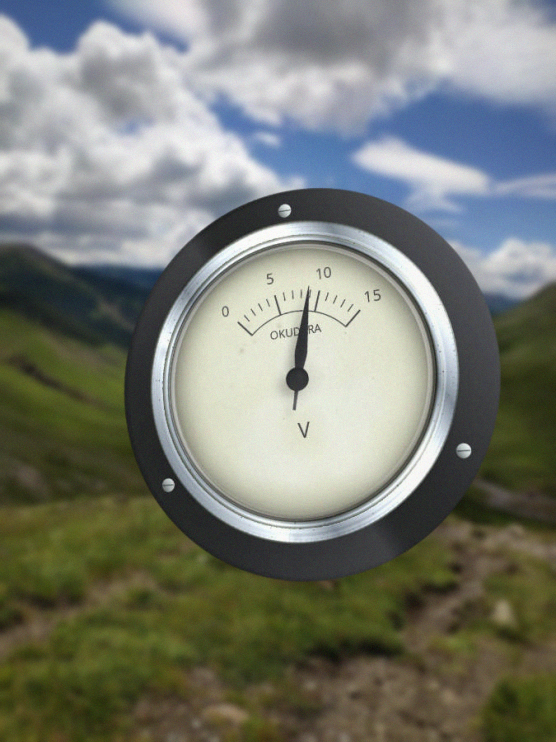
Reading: 9 V
